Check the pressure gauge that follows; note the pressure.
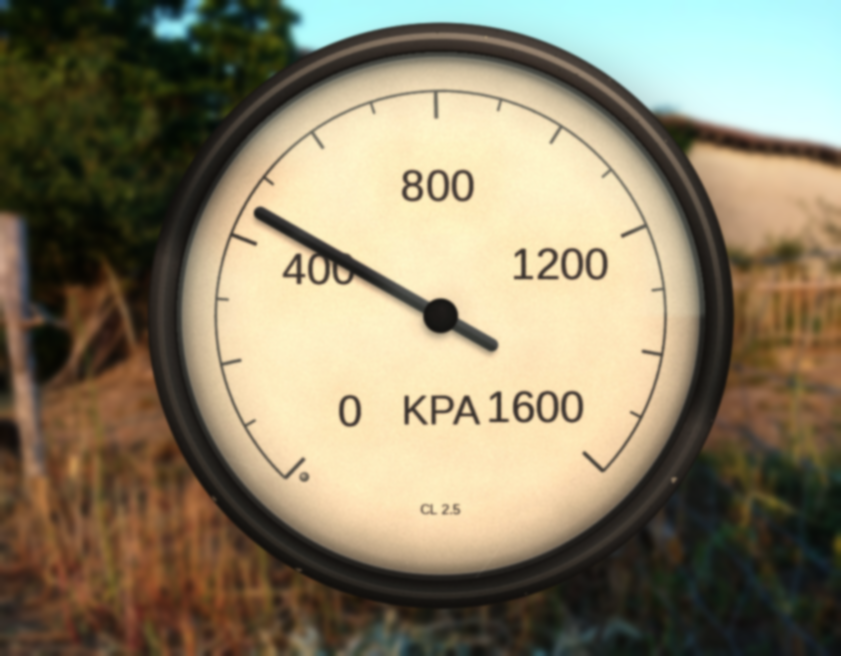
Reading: 450 kPa
